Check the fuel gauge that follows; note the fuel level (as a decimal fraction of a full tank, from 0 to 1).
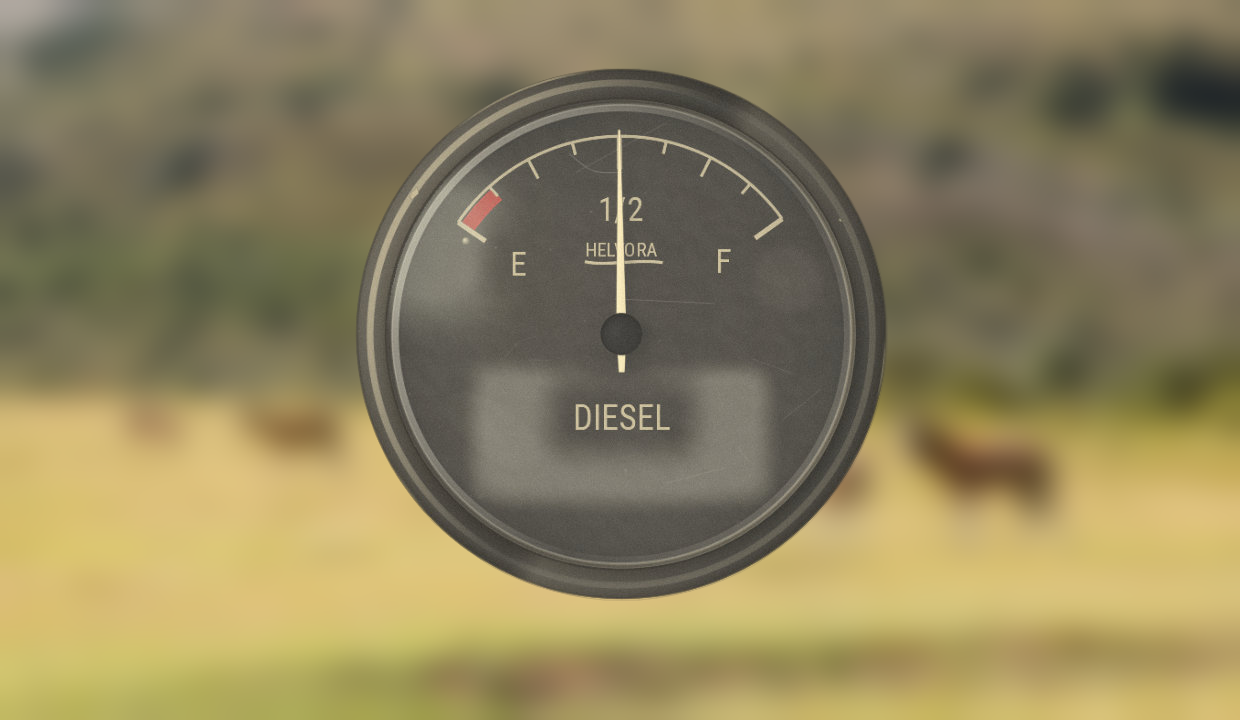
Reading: 0.5
